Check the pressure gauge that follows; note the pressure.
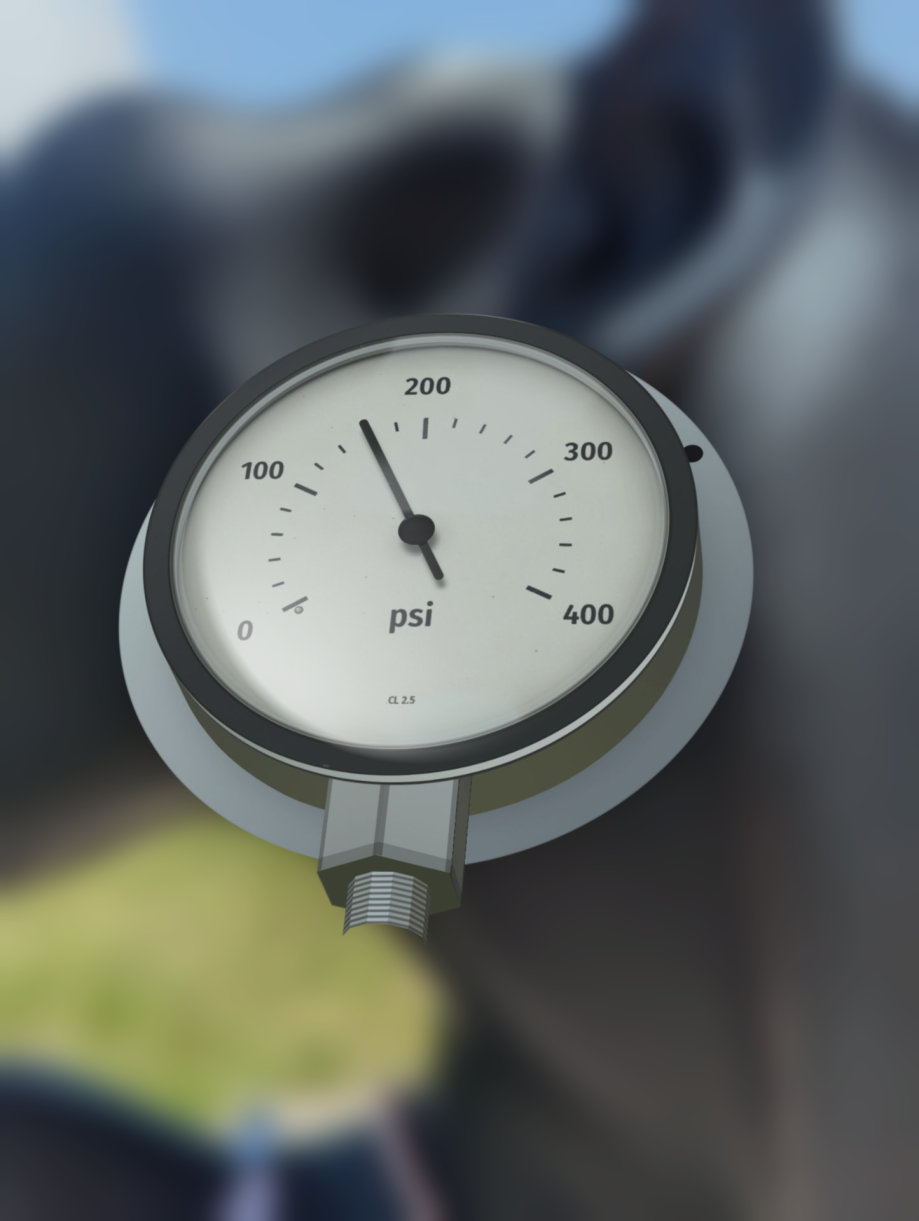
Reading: 160 psi
